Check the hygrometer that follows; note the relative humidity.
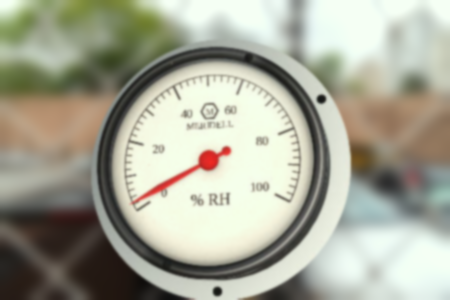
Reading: 2 %
